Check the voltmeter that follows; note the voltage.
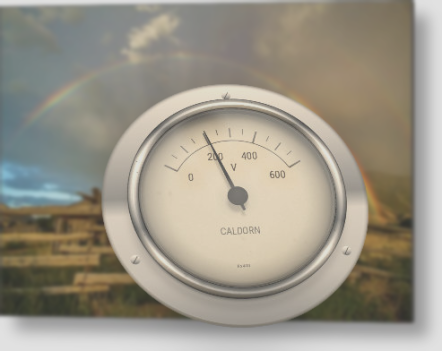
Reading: 200 V
